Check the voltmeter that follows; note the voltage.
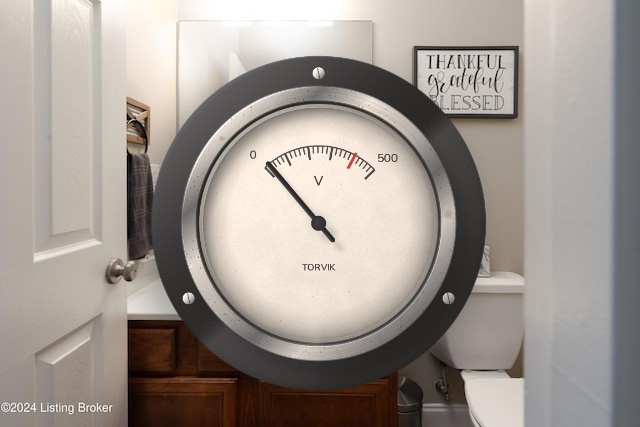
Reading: 20 V
